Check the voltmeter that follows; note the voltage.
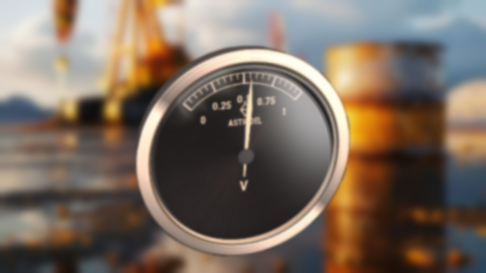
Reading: 0.55 V
